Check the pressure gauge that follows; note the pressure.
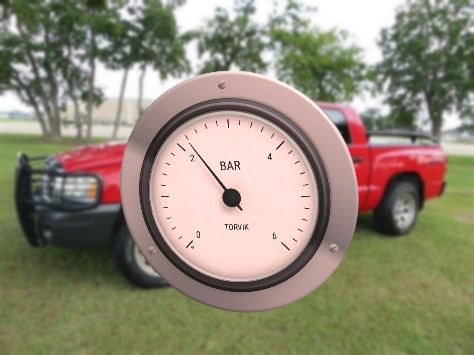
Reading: 2.2 bar
